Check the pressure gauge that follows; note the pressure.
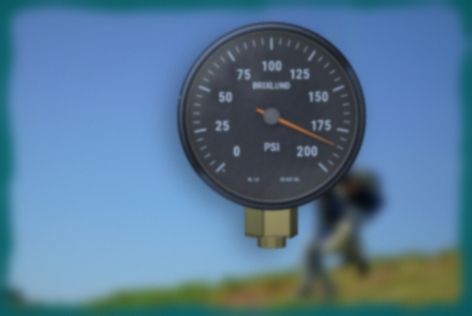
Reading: 185 psi
